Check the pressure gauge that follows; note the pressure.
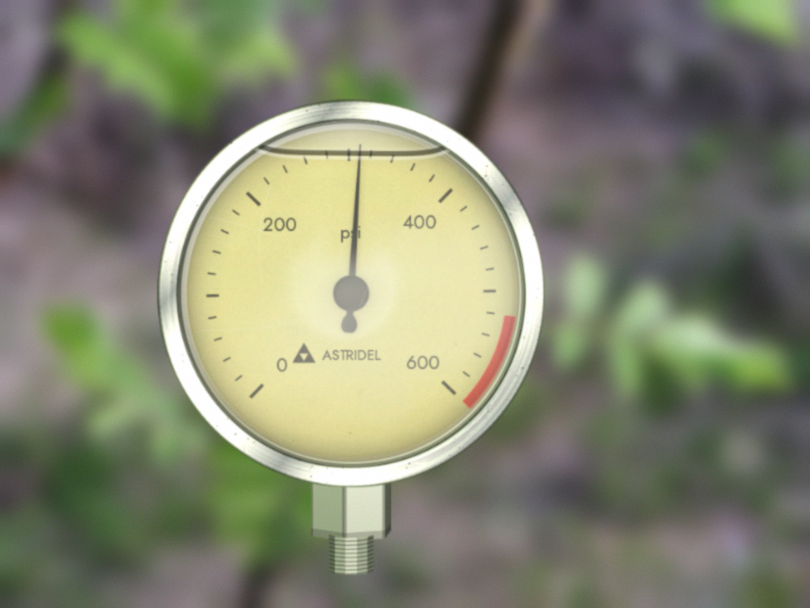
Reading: 310 psi
